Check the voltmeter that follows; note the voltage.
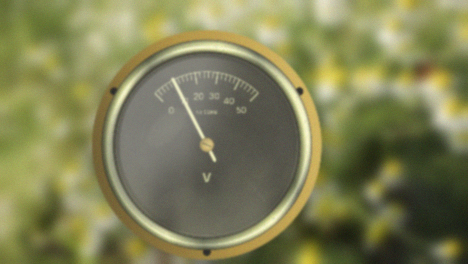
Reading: 10 V
